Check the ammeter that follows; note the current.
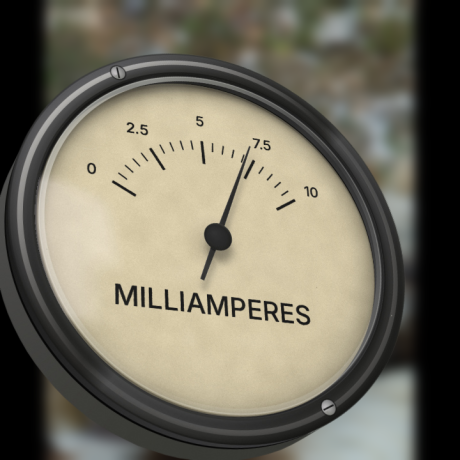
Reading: 7 mA
